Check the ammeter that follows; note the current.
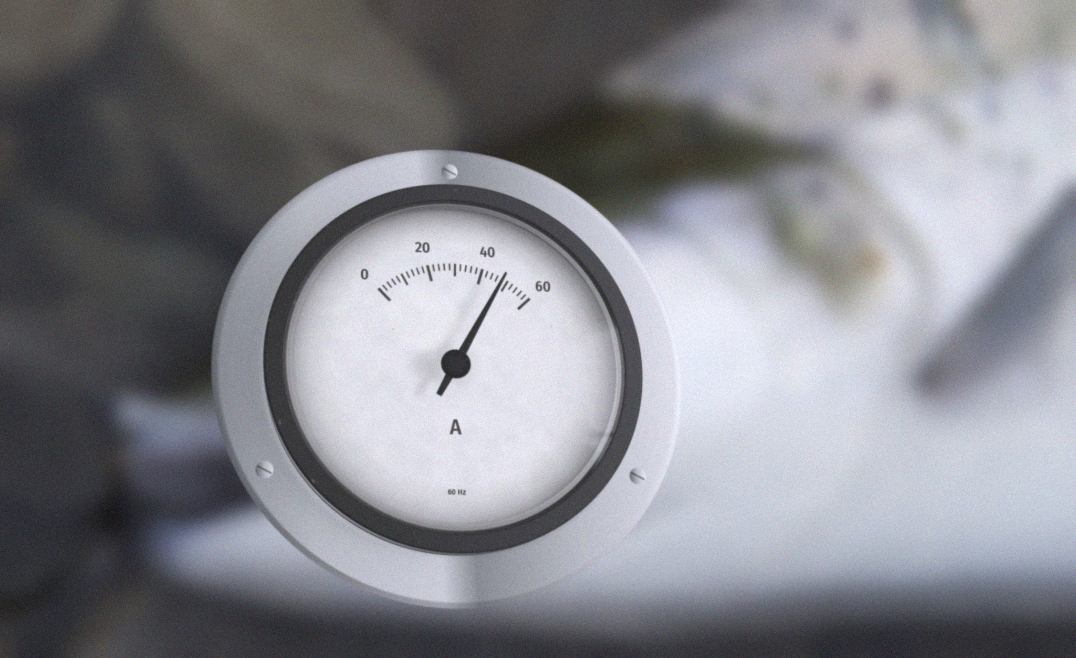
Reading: 48 A
